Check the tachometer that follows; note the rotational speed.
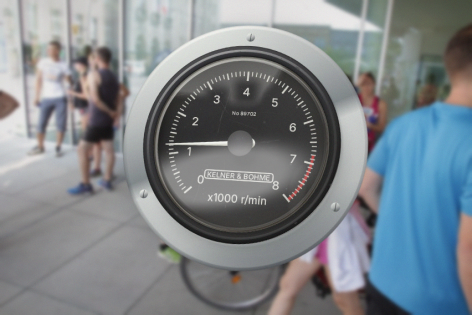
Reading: 1200 rpm
